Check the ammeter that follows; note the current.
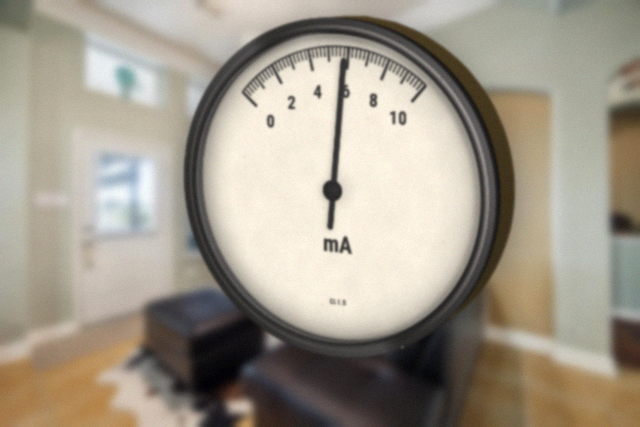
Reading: 6 mA
